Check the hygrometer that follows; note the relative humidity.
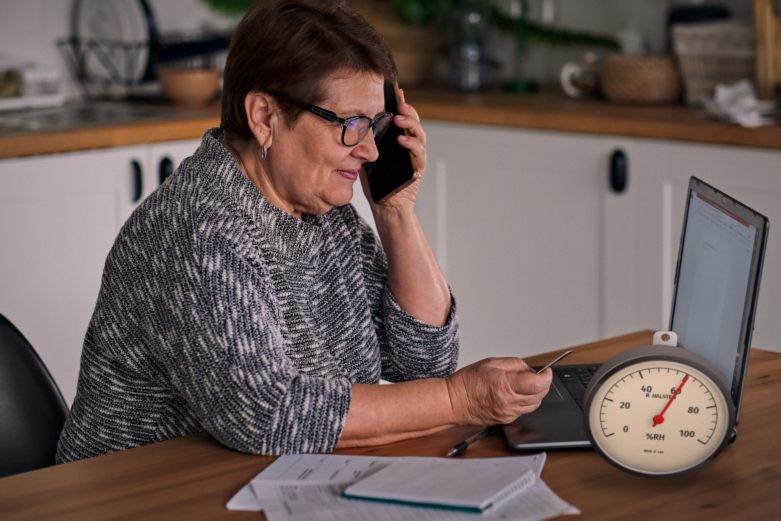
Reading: 60 %
